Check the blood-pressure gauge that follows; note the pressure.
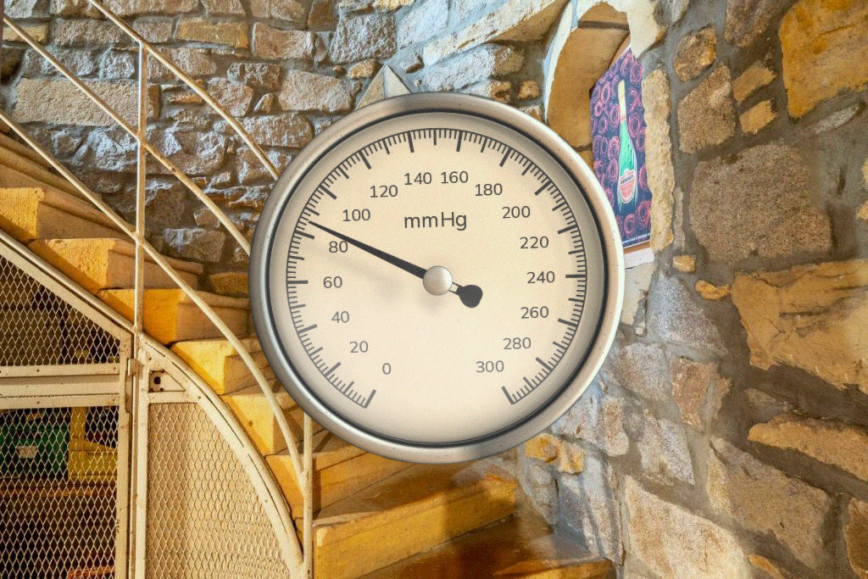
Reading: 86 mmHg
